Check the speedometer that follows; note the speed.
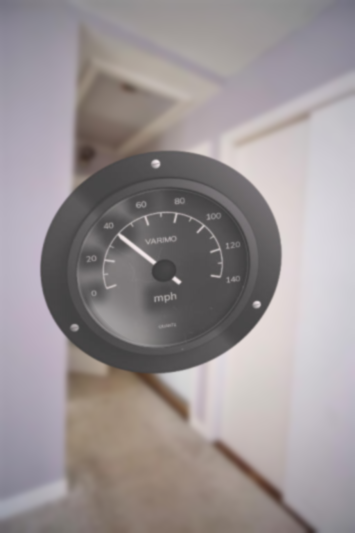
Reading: 40 mph
